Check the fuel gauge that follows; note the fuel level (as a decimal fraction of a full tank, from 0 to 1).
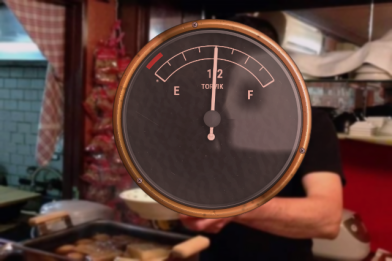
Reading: 0.5
